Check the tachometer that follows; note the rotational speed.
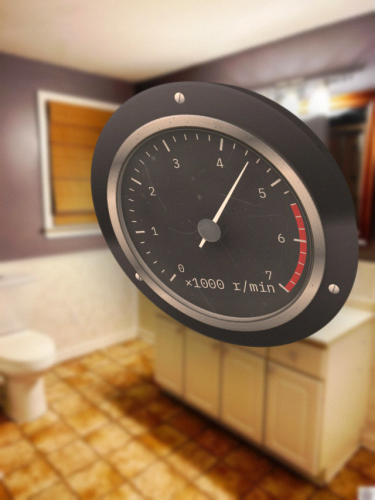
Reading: 4500 rpm
